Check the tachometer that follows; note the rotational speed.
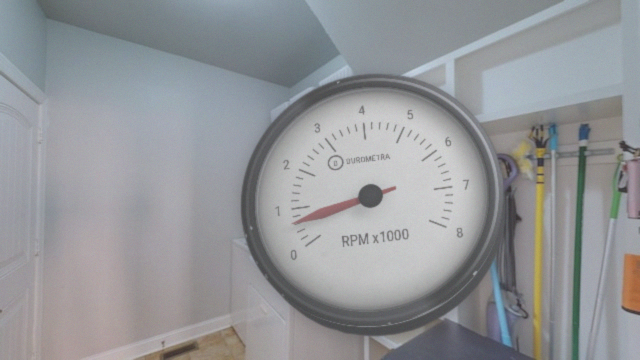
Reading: 600 rpm
